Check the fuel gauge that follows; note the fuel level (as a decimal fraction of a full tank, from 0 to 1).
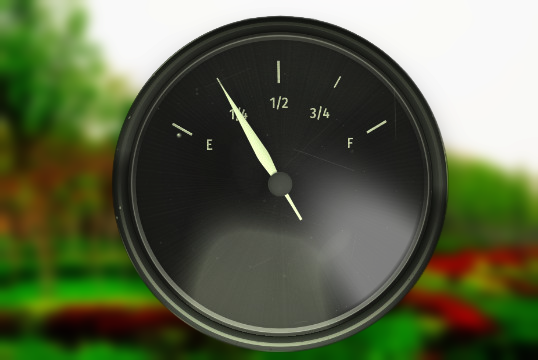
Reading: 0.25
